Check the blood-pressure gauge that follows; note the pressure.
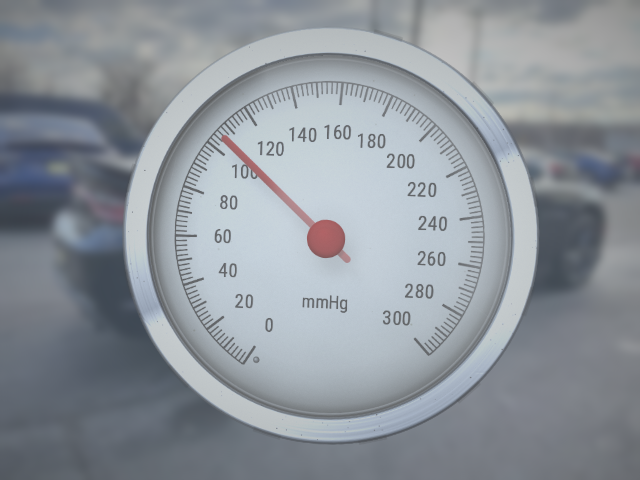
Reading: 106 mmHg
